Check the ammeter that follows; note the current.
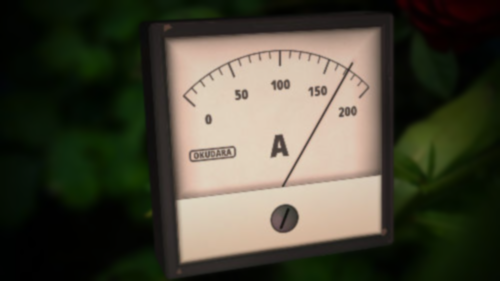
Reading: 170 A
